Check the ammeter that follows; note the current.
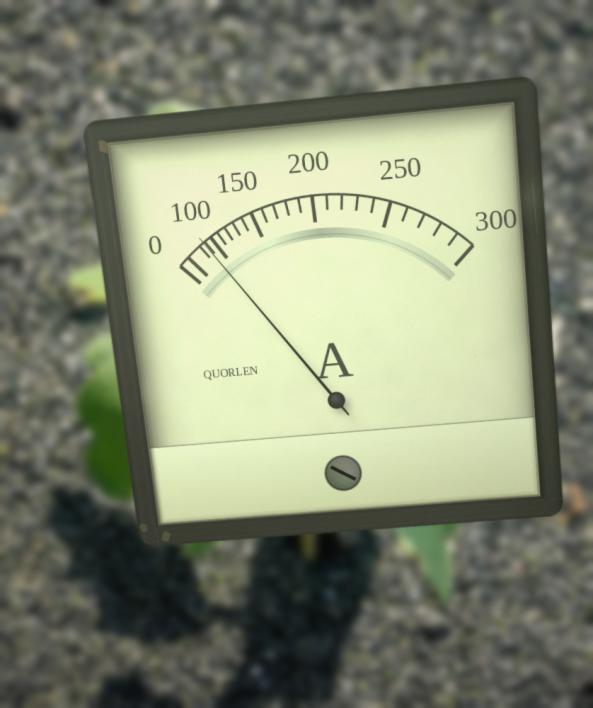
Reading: 90 A
